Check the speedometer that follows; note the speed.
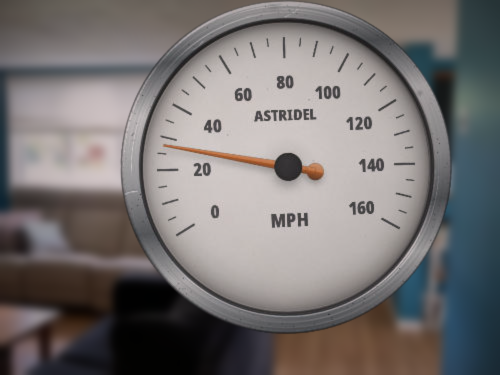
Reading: 27.5 mph
